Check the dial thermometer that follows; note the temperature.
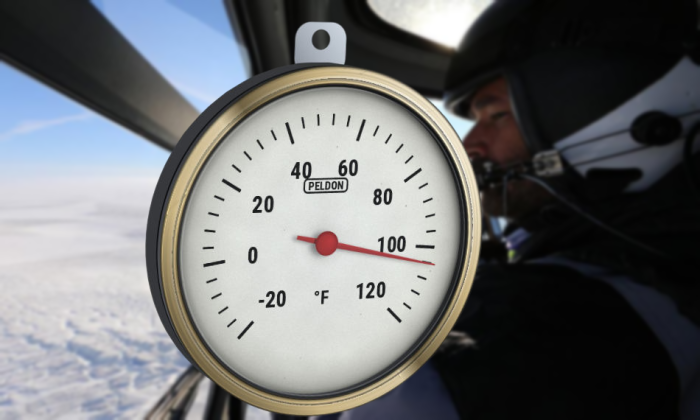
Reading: 104 °F
